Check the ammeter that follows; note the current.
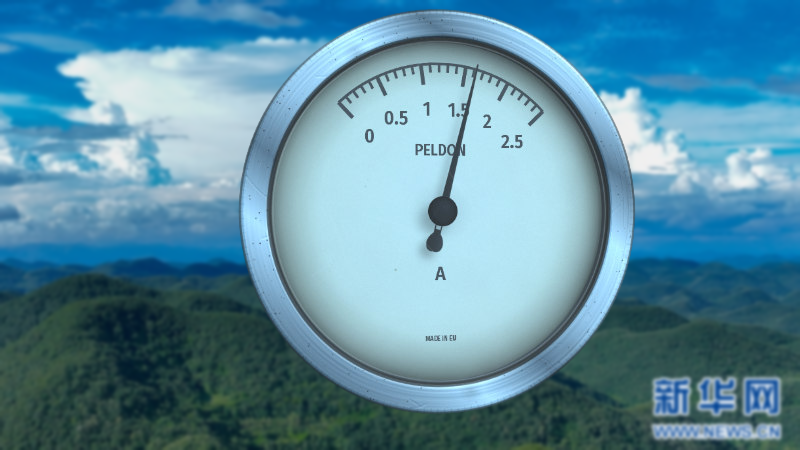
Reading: 1.6 A
